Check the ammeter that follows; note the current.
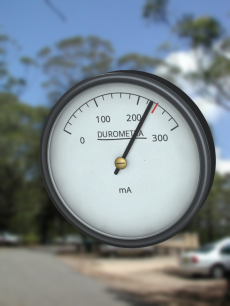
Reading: 230 mA
